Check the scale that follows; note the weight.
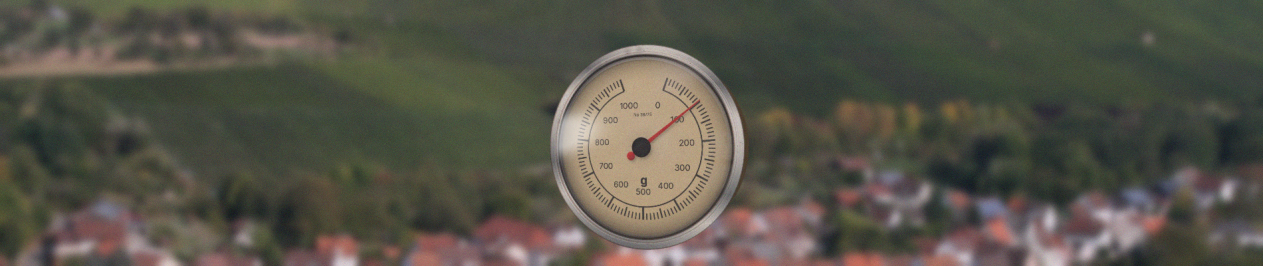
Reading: 100 g
